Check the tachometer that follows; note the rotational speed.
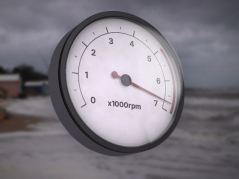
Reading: 6750 rpm
